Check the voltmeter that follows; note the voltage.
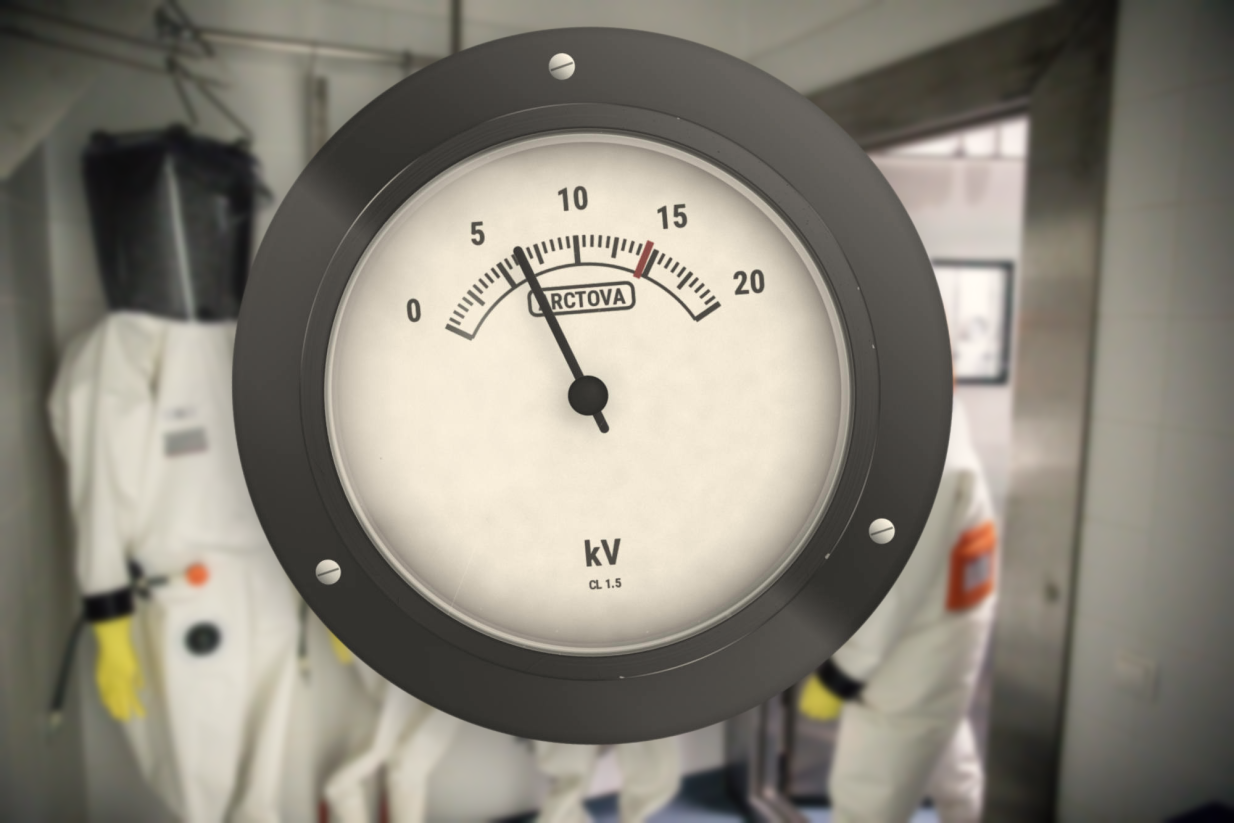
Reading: 6.5 kV
